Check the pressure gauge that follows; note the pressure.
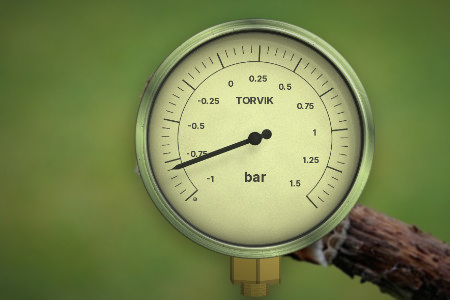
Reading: -0.8 bar
